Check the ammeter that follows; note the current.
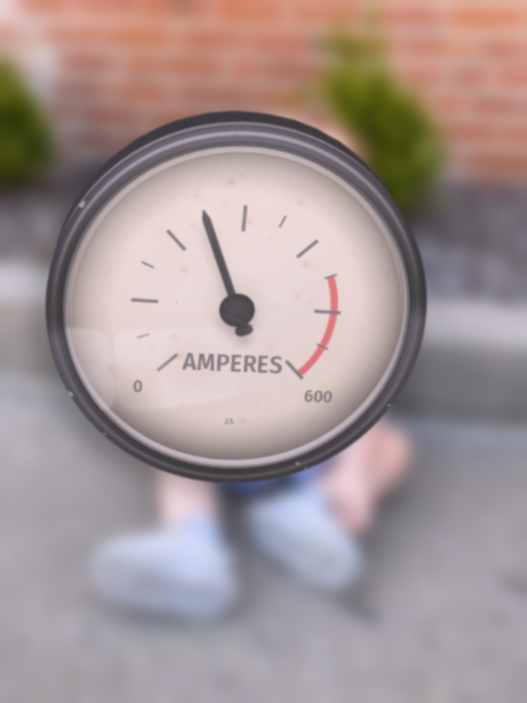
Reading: 250 A
